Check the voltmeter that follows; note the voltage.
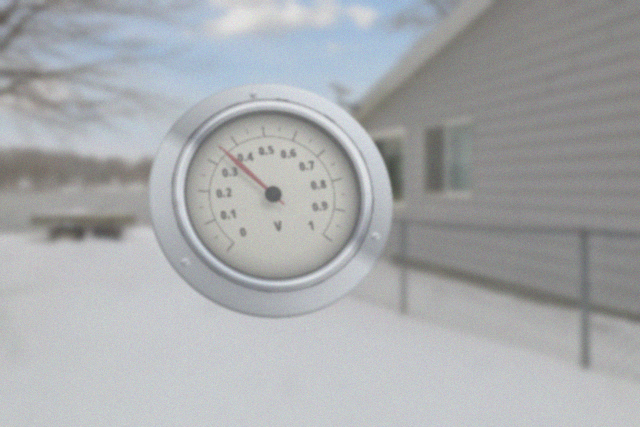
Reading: 0.35 V
